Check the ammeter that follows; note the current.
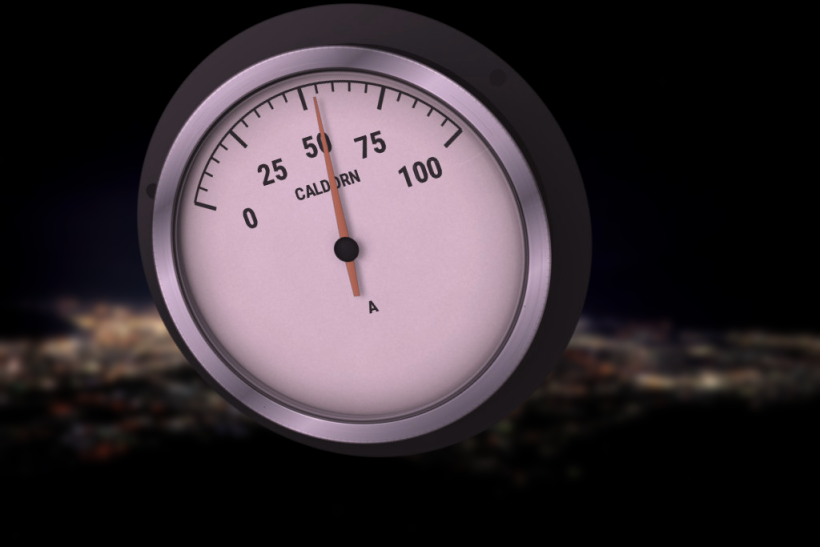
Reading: 55 A
